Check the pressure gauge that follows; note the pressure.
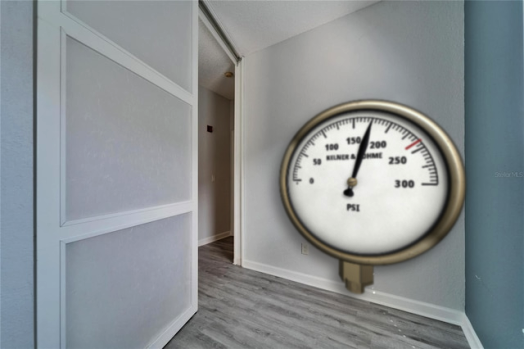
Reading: 175 psi
